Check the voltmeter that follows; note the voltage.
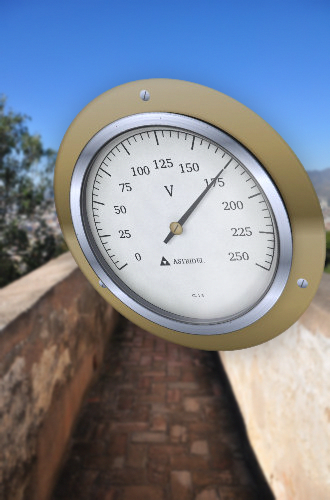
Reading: 175 V
